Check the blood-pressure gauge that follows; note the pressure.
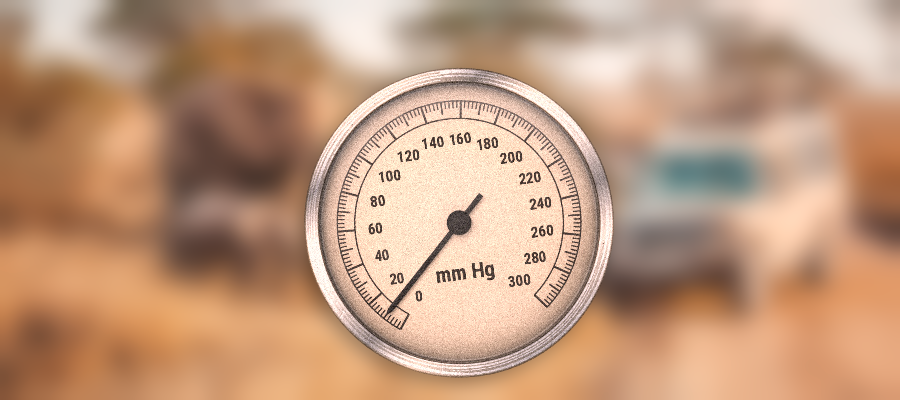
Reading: 10 mmHg
